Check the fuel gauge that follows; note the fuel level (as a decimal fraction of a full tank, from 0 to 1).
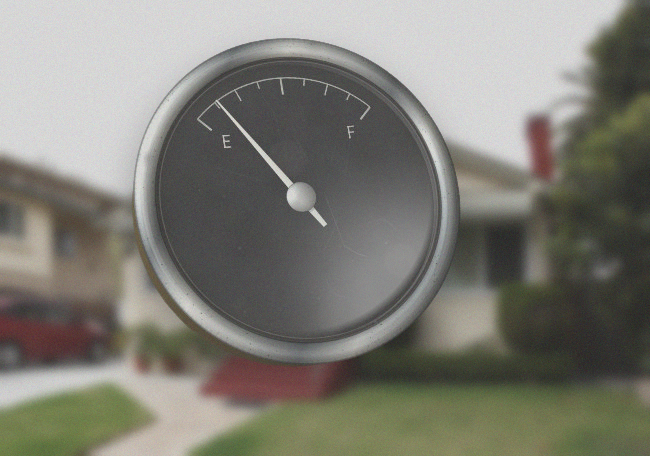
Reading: 0.125
